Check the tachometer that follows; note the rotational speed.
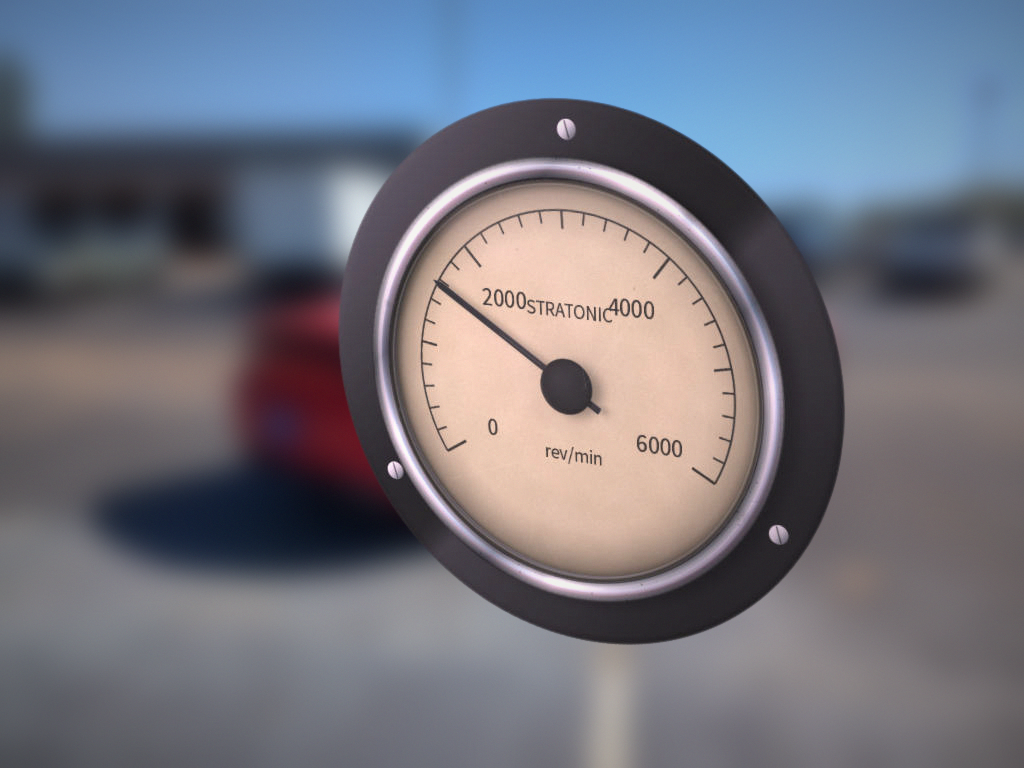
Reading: 1600 rpm
